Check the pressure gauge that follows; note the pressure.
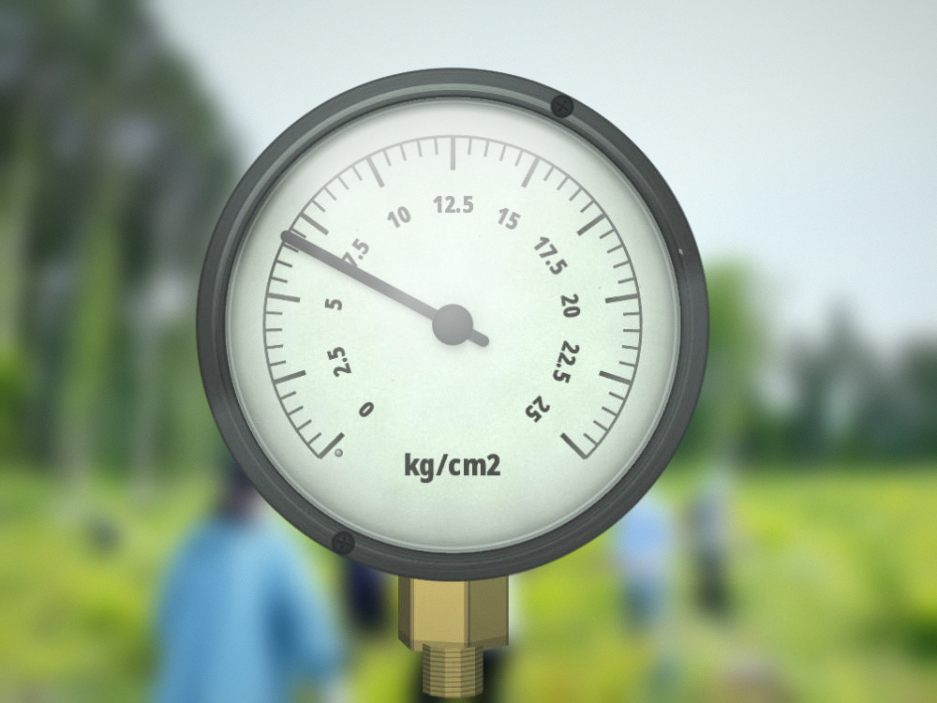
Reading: 6.75 kg/cm²
